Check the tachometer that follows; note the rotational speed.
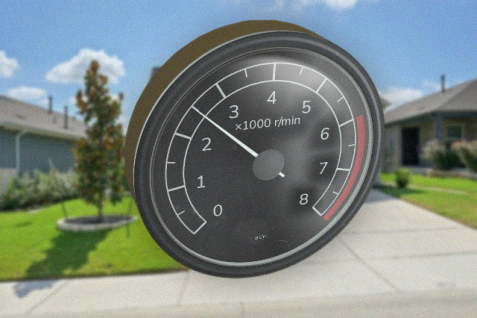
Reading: 2500 rpm
